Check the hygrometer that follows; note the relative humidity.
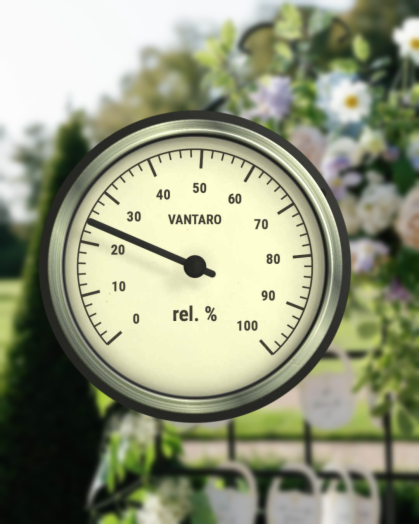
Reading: 24 %
